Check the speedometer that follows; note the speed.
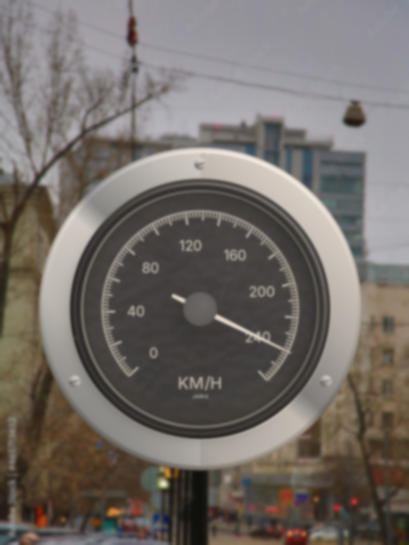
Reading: 240 km/h
